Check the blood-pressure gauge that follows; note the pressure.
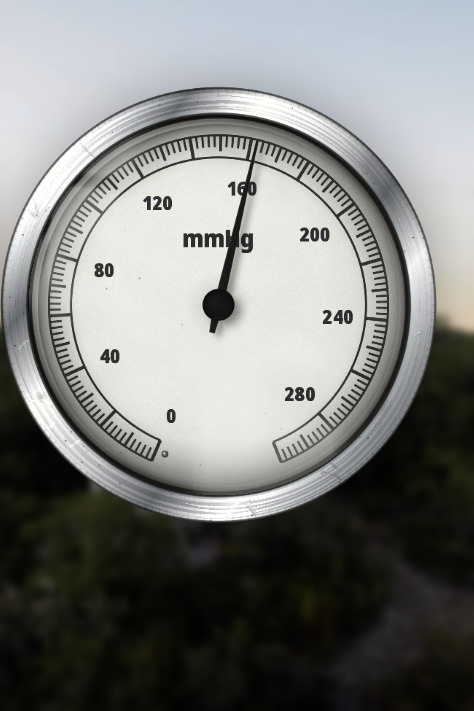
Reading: 162 mmHg
